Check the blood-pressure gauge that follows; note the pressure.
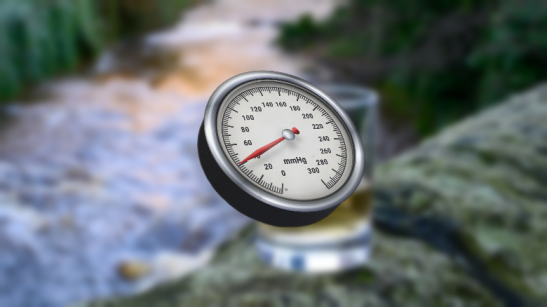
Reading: 40 mmHg
